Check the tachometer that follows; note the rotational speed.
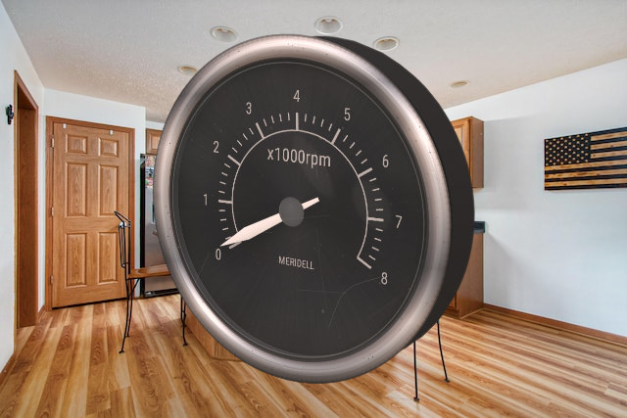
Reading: 100 rpm
